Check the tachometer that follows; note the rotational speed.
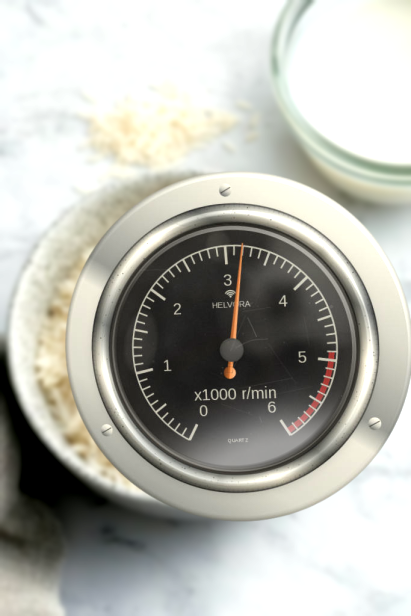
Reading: 3200 rpm
